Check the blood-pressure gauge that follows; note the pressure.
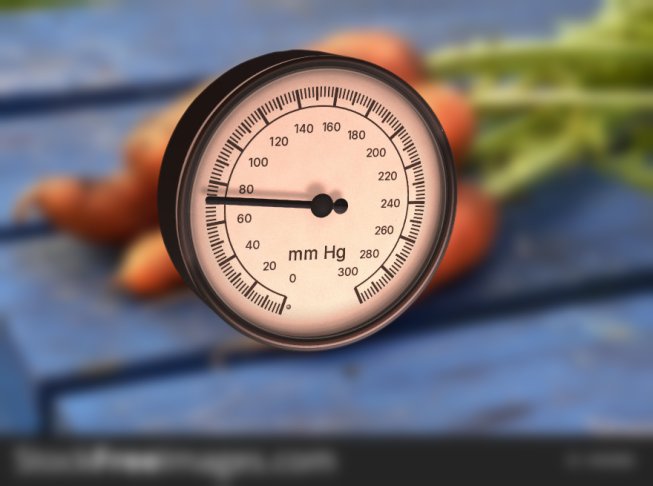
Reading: 72 mmHg
